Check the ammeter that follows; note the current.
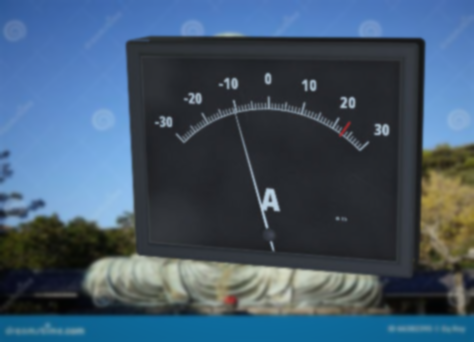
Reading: -10 A
